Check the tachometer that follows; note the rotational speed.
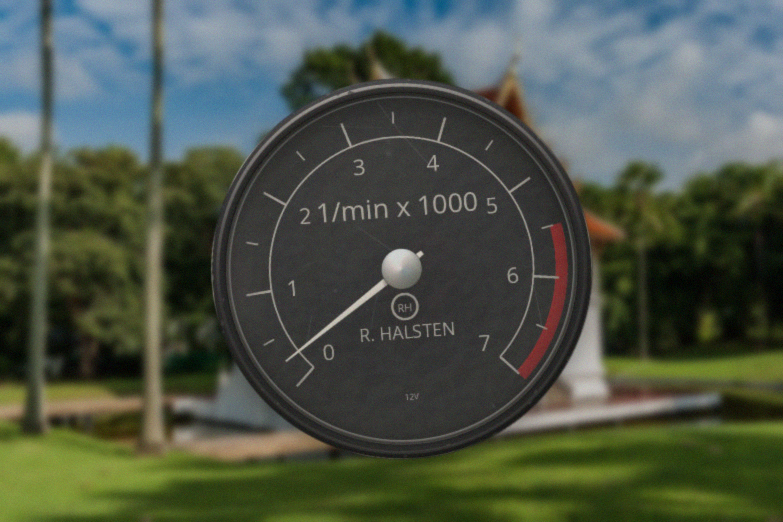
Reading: 250 rpm
